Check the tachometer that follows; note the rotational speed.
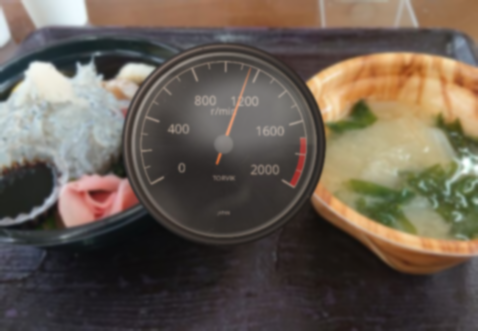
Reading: 1150 rpm
